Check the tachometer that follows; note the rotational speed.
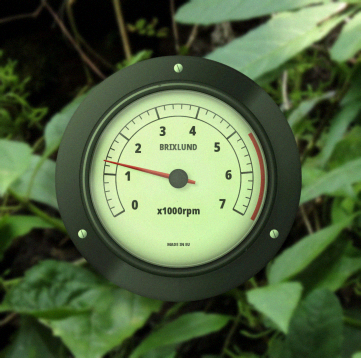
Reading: 1300 rpm
